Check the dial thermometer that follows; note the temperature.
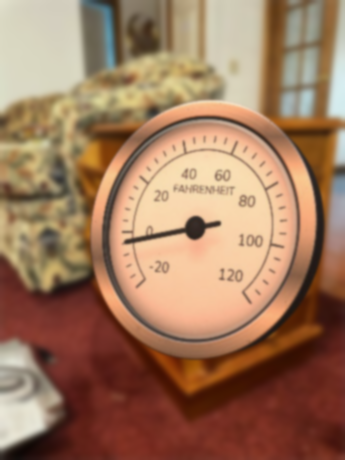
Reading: -4 °F
